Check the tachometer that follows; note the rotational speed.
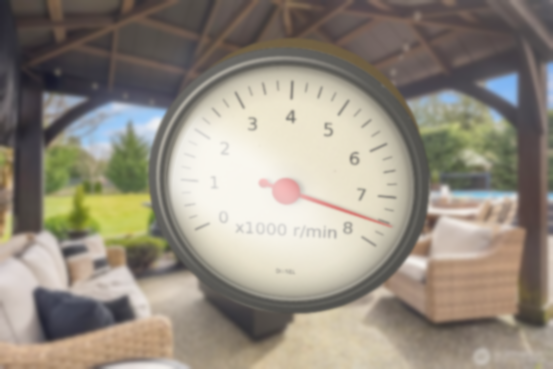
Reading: 7500 rpm
